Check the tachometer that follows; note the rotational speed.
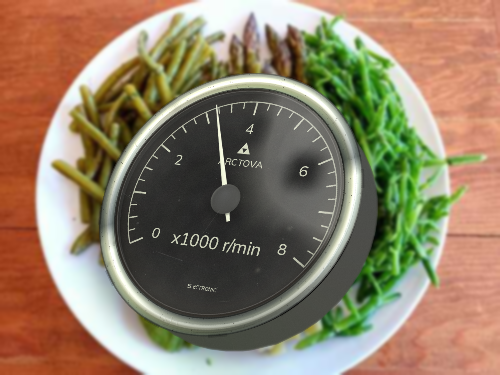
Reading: 3250 rpm
